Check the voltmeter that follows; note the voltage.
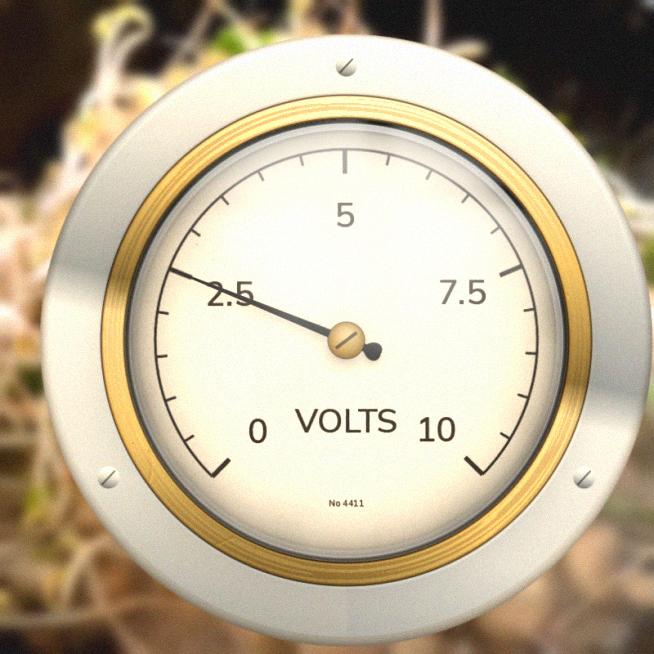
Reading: 2.5 V
